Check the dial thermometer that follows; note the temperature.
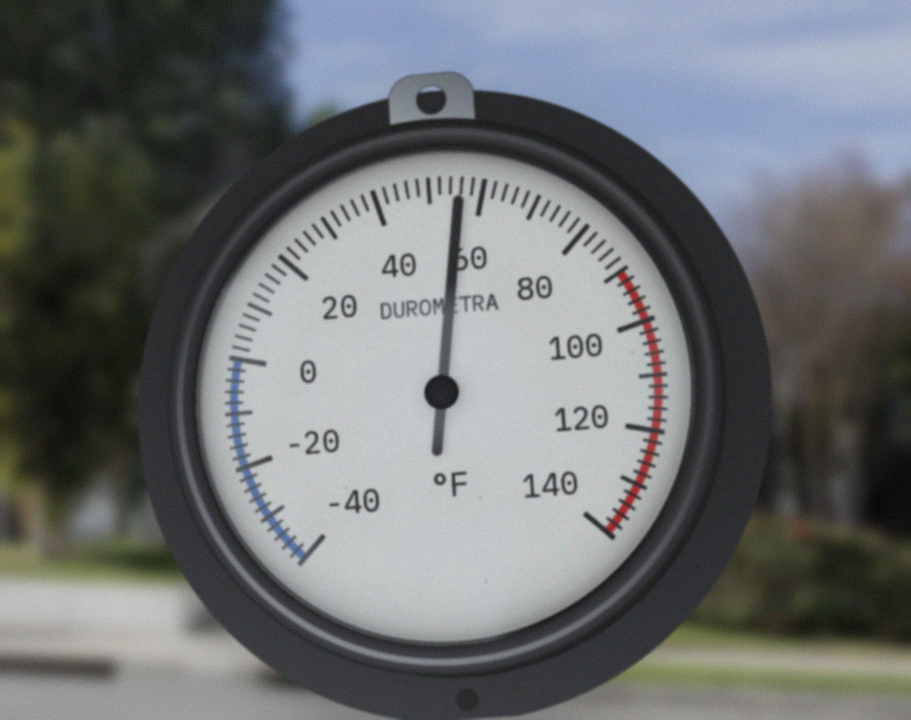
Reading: 56 °F
